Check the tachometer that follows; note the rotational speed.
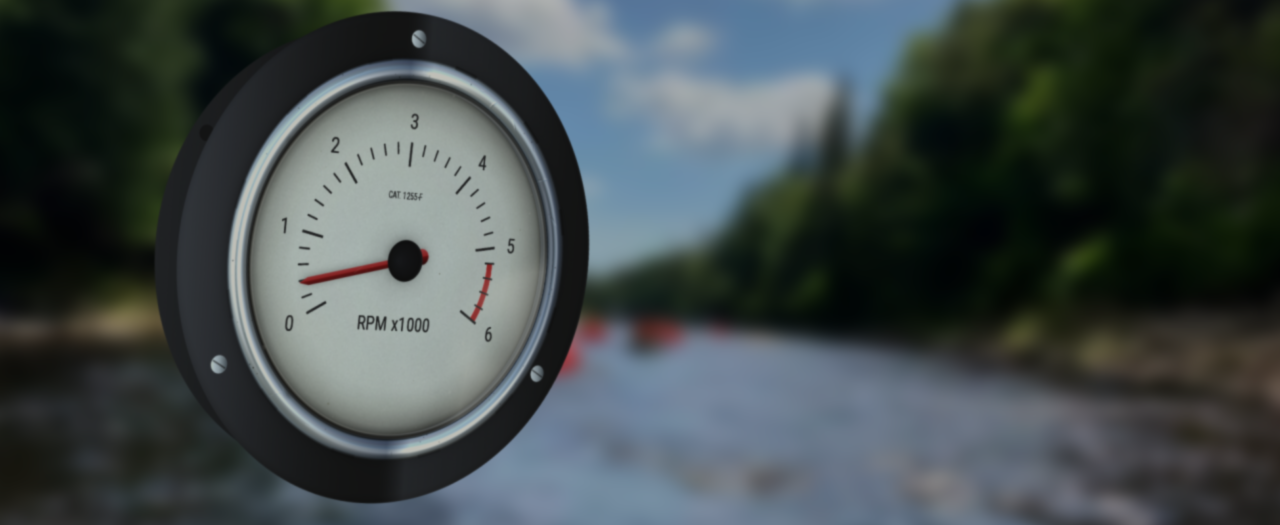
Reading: 400 rpm
